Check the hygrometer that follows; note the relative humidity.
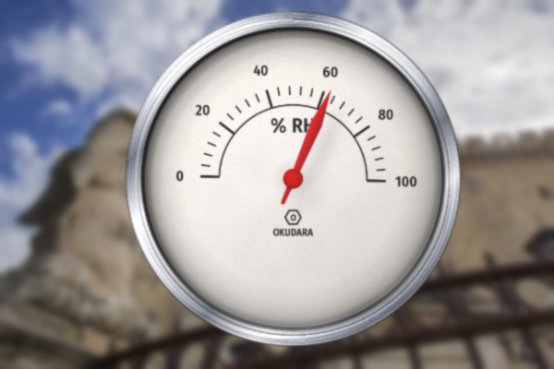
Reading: 62 %
